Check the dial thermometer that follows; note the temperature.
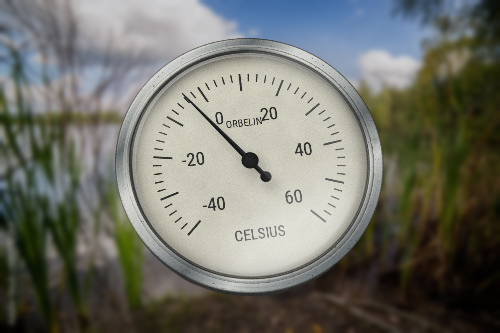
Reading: -4 °C
